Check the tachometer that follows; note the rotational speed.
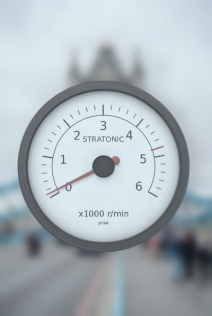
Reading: 100 rpm
